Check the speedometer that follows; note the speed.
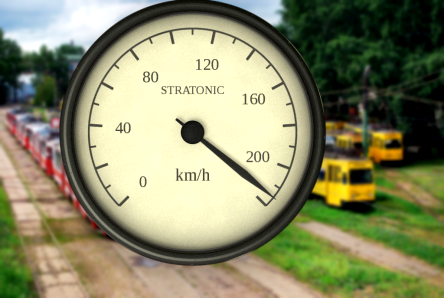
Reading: 215 km/h
